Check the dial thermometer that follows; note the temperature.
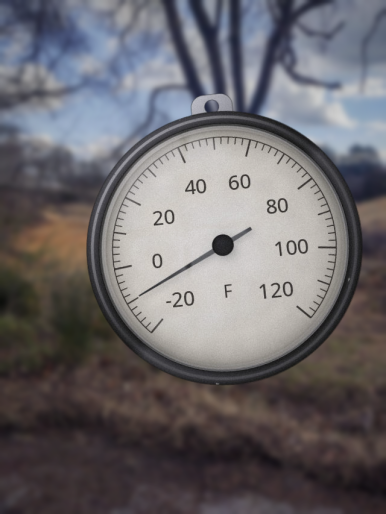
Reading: -10 °F
